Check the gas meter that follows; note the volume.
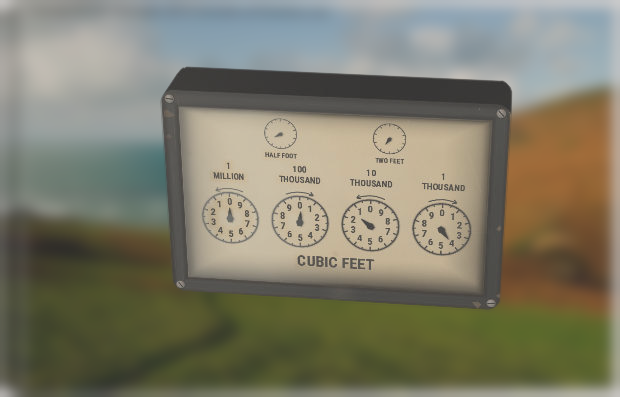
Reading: 1400 ft³
